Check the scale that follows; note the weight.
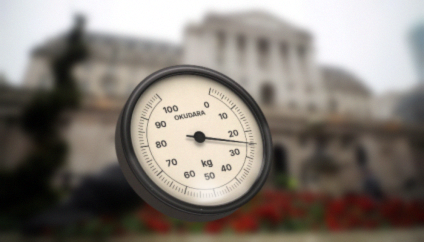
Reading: 25 kg
